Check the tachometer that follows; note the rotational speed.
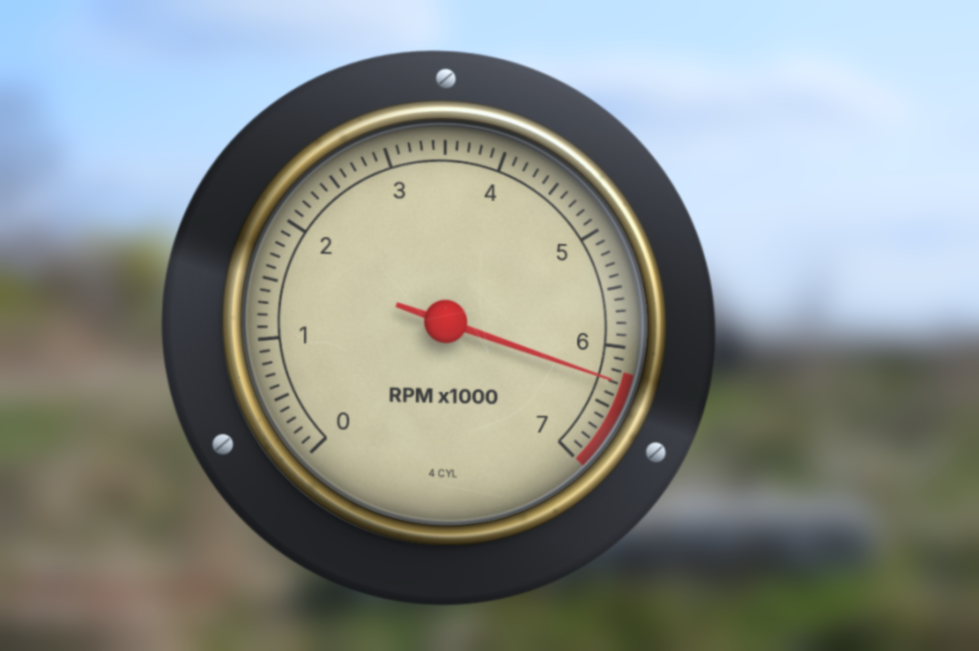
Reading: 6300 rpm
